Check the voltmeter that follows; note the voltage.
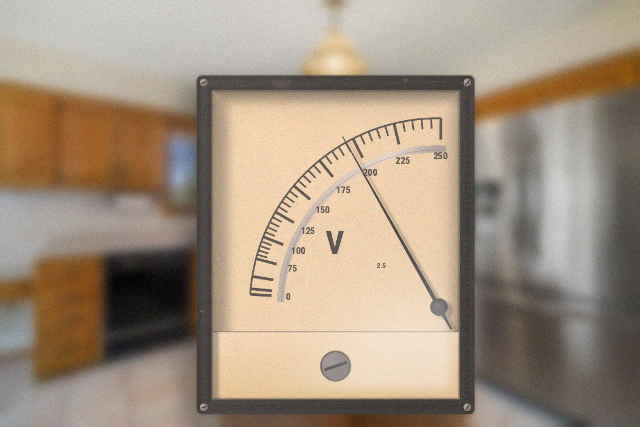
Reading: 195 V
